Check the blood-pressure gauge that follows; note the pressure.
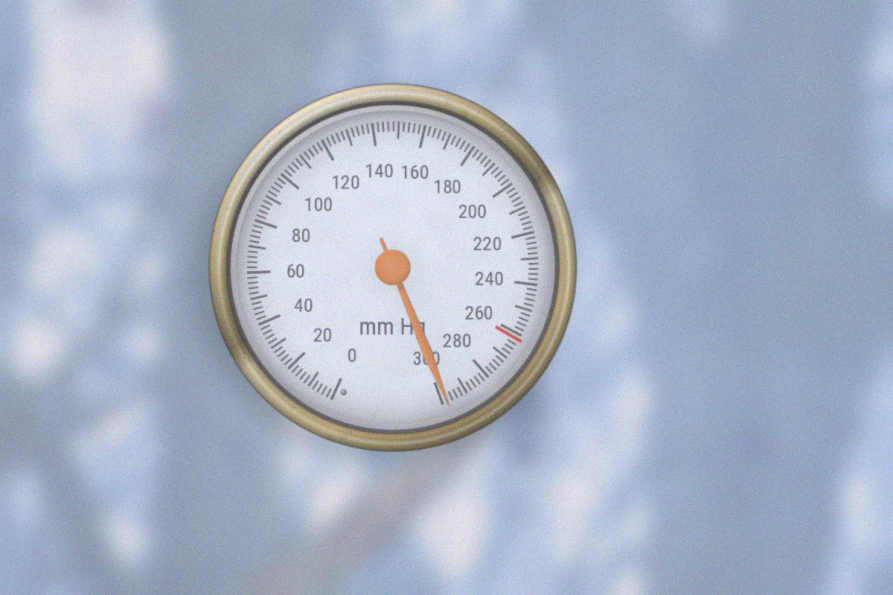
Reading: 298 mmHg
